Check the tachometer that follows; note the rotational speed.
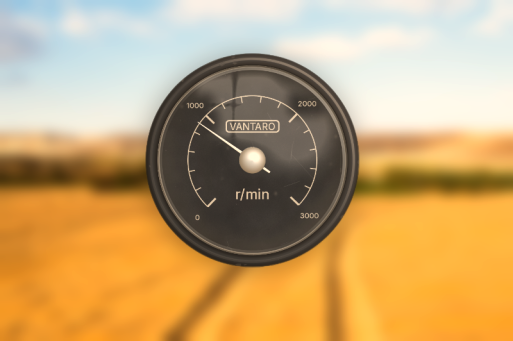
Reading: 900 rpm
